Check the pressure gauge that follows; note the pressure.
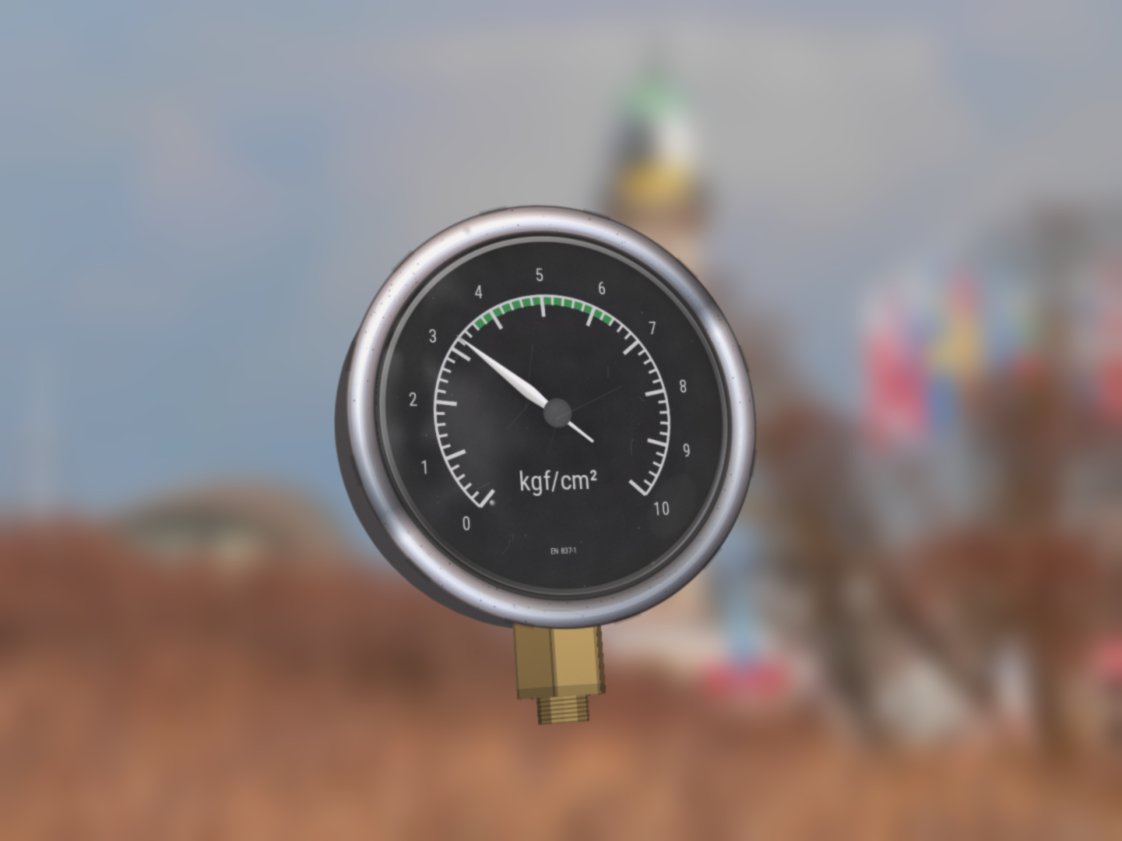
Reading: 3.2 kg/cm²
